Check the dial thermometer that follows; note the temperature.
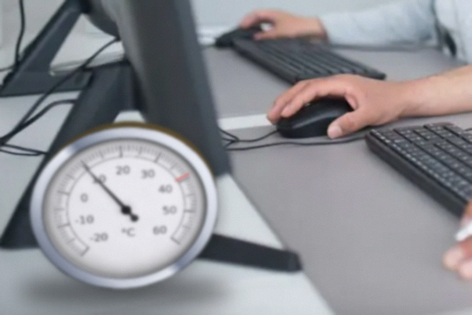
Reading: 10 °C
